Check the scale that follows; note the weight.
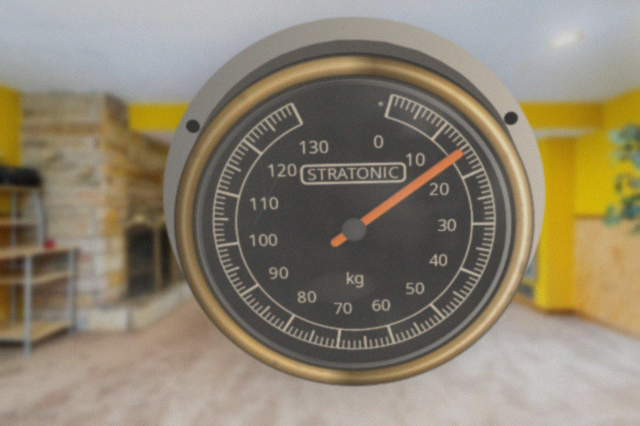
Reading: 15 kg
